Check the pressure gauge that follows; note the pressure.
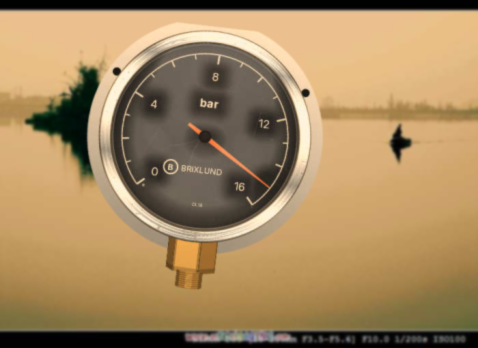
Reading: 15 bar
